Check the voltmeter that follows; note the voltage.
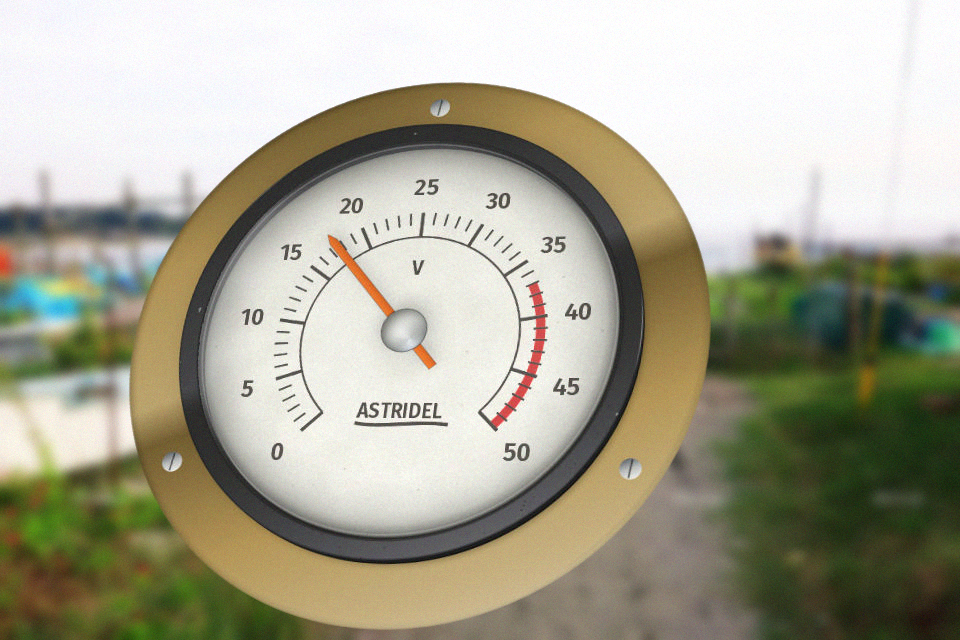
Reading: 17.5 V
